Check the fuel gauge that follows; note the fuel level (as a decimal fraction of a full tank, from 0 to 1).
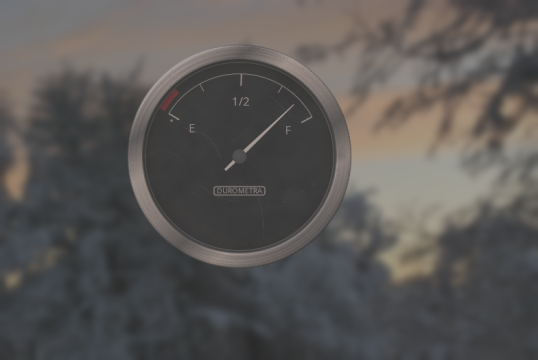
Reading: 0.875
